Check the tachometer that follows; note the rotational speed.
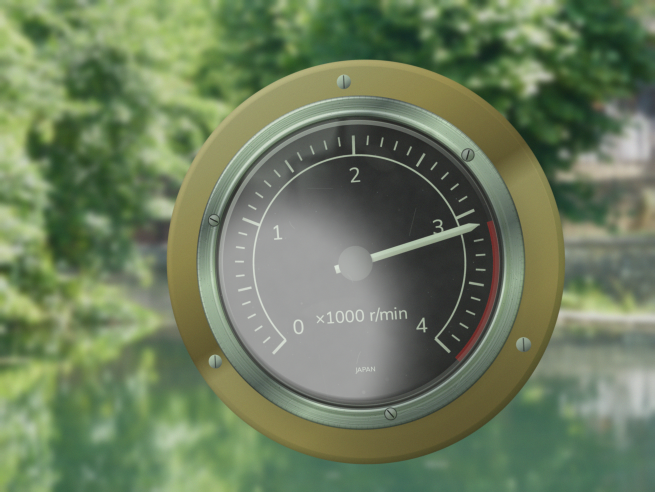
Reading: 3100 rpm
